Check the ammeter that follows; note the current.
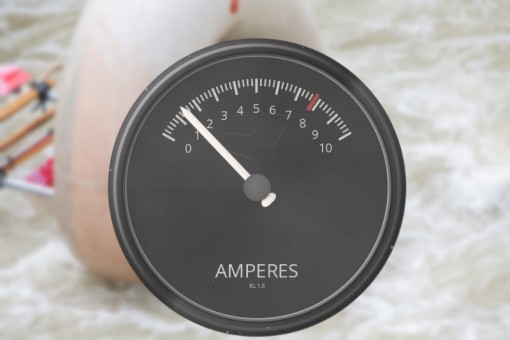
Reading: 1.4 A
